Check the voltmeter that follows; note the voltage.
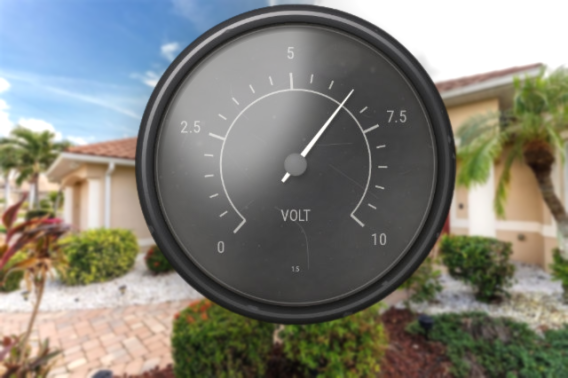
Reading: 6.5 V
